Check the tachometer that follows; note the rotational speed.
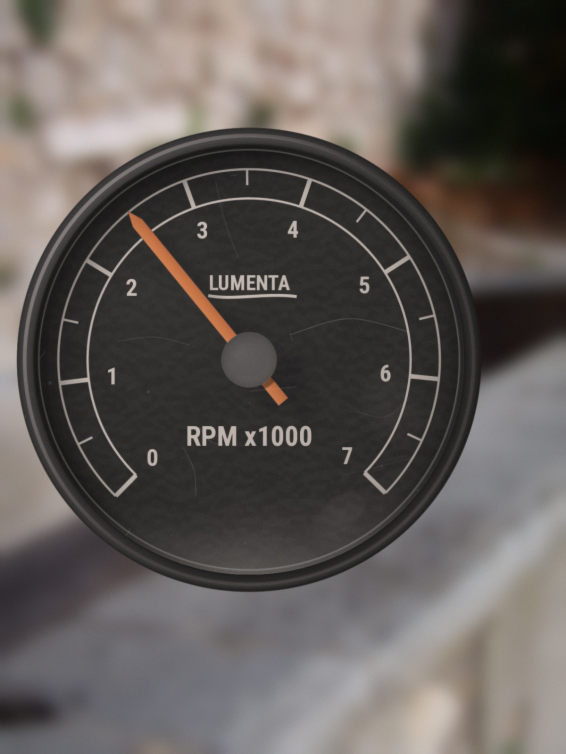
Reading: 2500 rpm
